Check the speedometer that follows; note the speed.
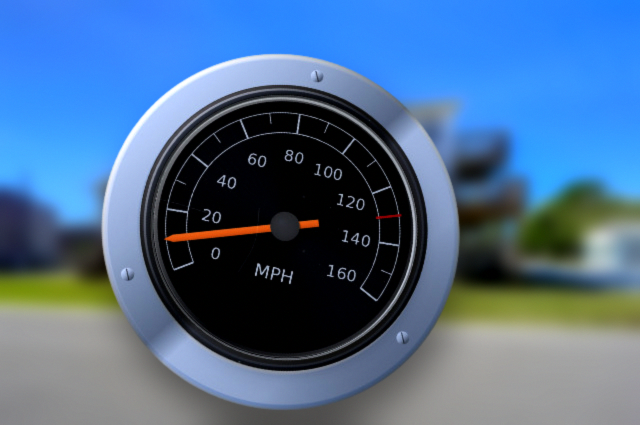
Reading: 10 mph
